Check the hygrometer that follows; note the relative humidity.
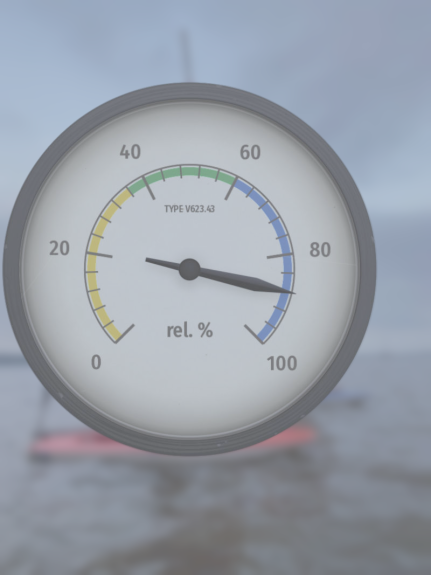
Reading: 88 %
